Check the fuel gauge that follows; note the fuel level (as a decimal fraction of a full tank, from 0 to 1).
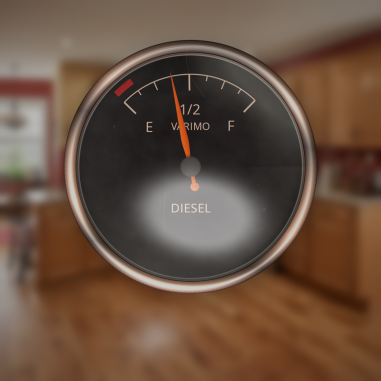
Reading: 0.375
